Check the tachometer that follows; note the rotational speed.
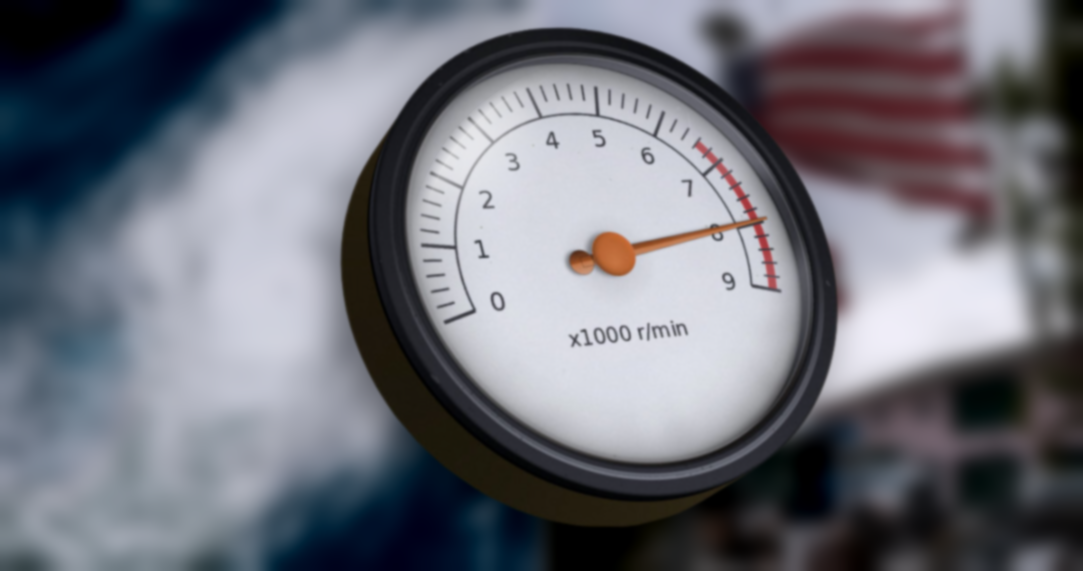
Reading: 8000 rpm
